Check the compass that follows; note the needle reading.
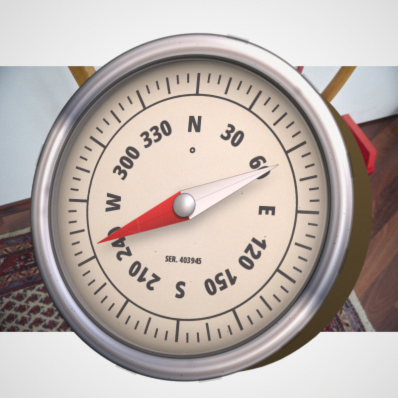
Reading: 245 °
